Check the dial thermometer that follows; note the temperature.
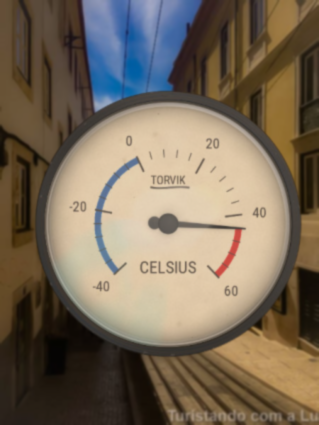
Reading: 44 °C
